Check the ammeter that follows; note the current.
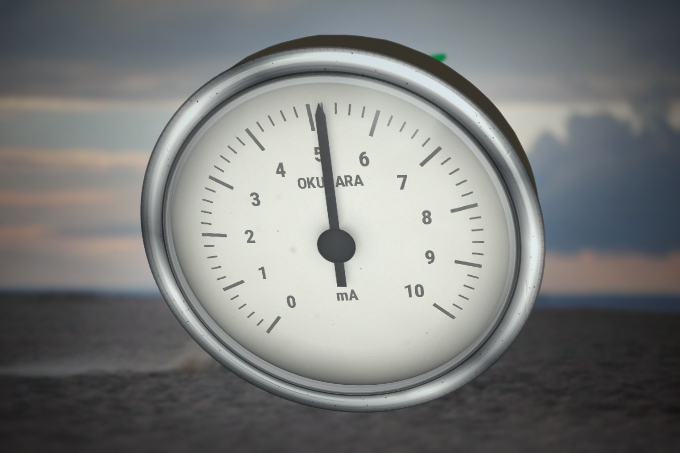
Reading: 5.2 mA
